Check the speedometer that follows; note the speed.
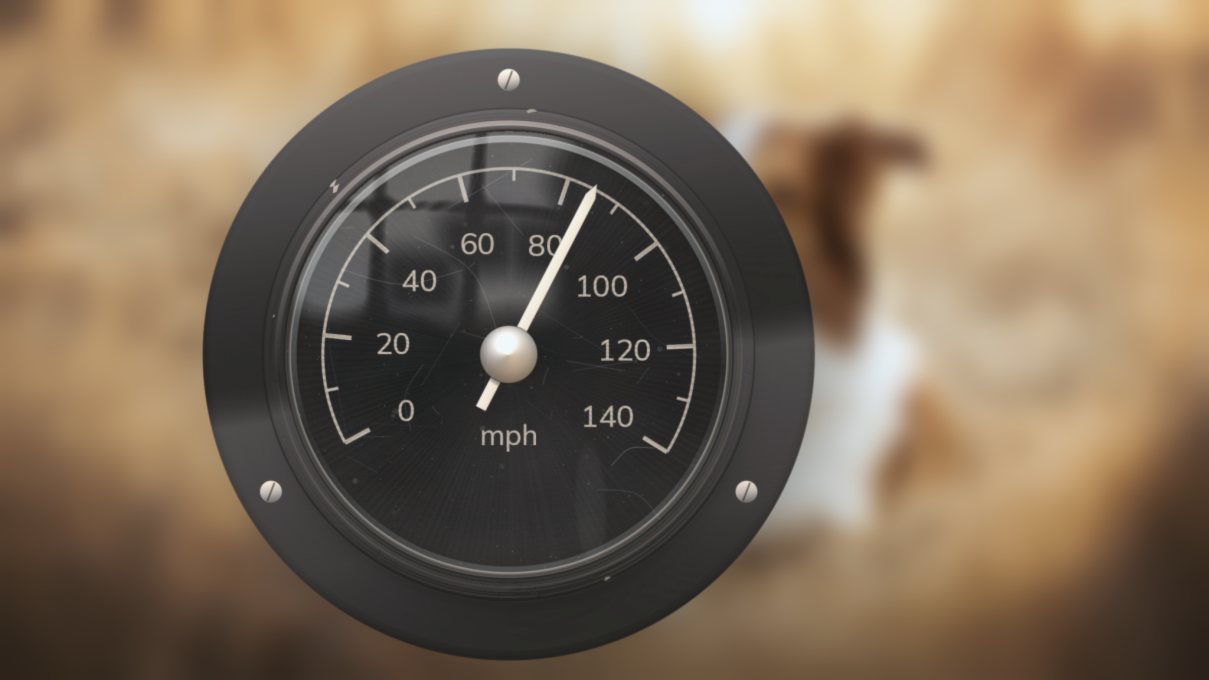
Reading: 85 mph
